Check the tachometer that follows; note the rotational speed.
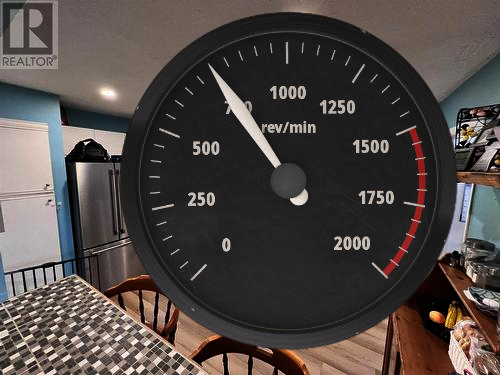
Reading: 750 rpm
